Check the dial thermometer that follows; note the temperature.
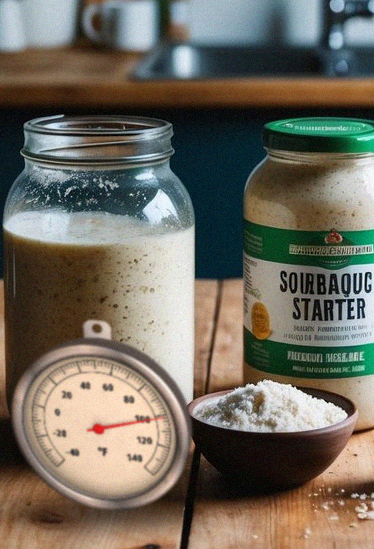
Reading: 100 °F
